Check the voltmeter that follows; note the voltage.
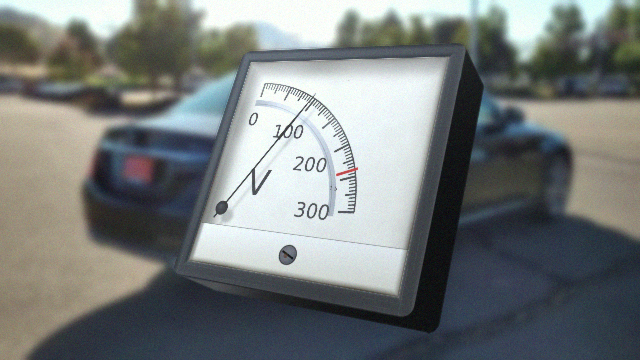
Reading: 100 V
